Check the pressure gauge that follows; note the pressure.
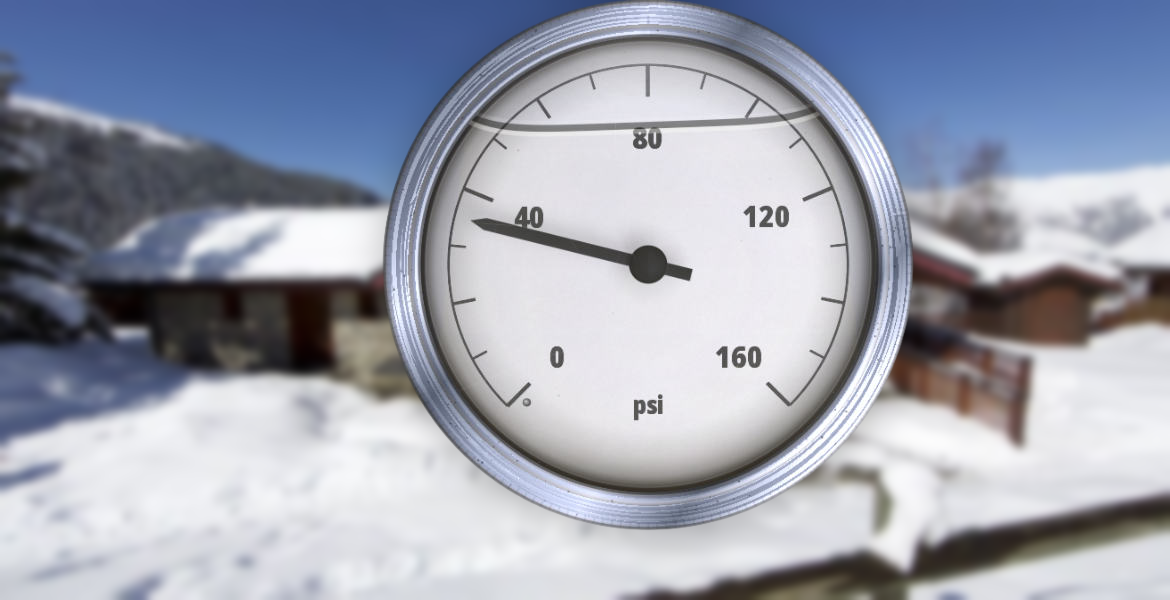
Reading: 35 psi
